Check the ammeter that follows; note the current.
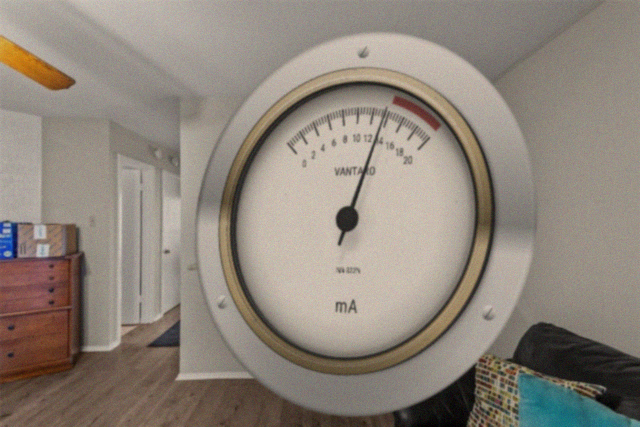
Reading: 14 mA
